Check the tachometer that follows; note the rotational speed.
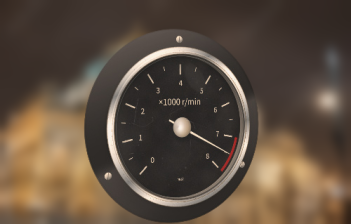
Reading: 7500 rpm
